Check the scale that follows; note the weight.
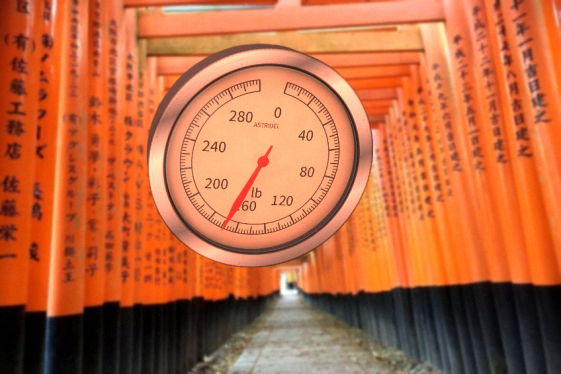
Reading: 170 lb
